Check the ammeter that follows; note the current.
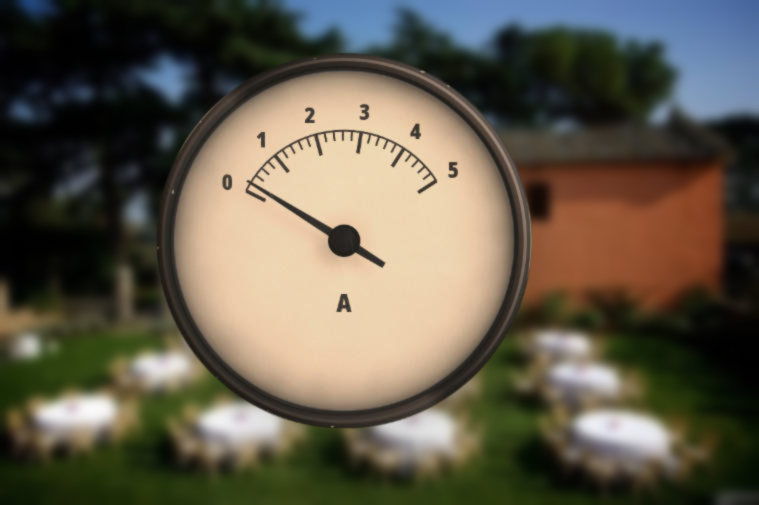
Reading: 0.2 A
